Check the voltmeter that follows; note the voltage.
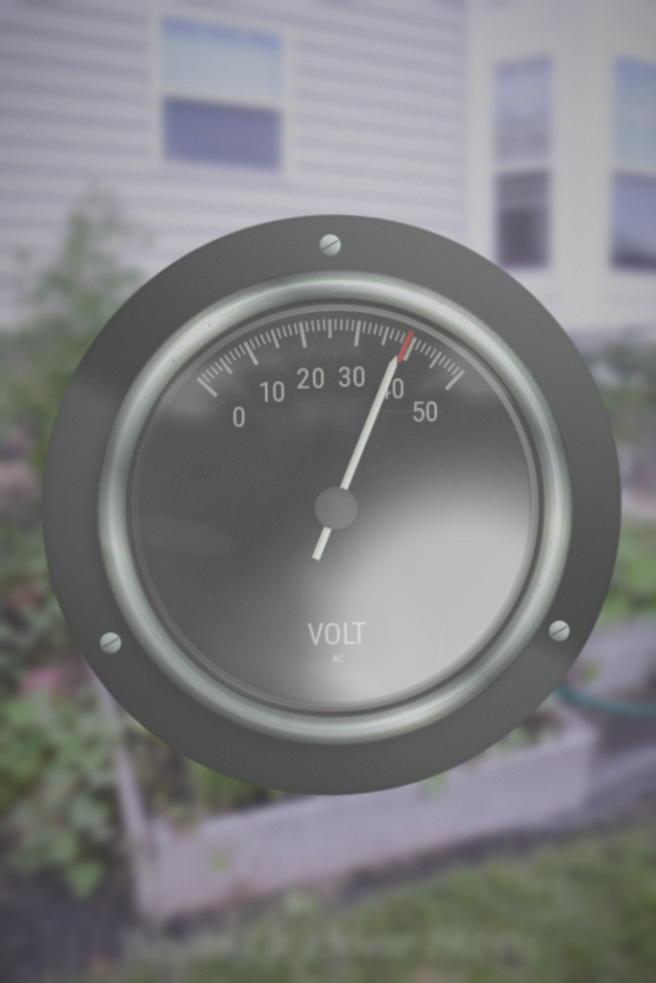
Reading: 38 V
